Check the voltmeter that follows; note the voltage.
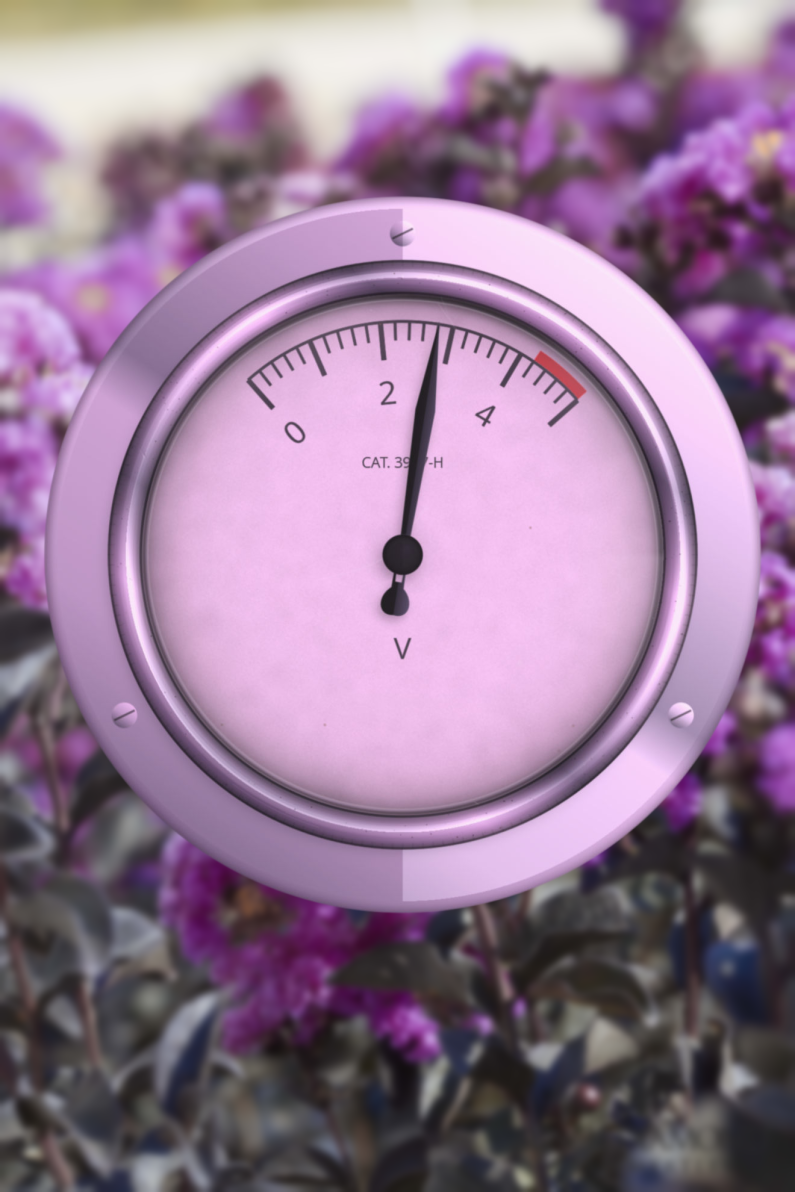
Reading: 2.8 V
